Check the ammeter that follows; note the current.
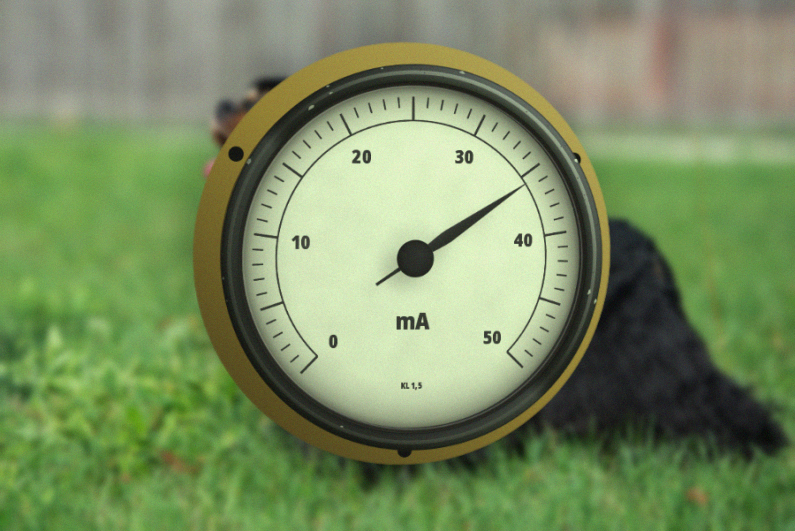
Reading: 35.5 mA
